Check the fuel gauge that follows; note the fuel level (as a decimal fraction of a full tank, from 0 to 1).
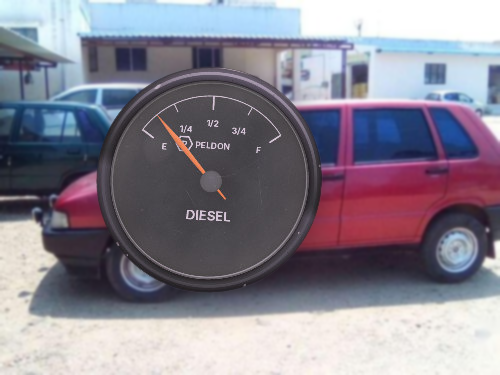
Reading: 0.125
